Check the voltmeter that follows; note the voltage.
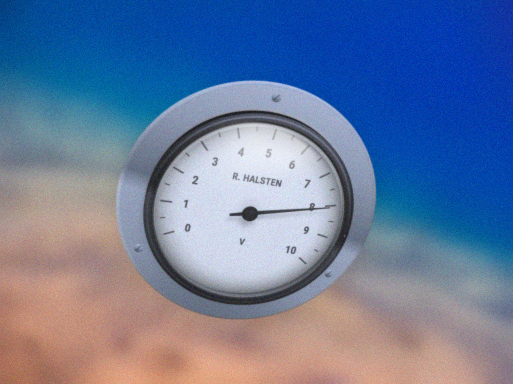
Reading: 8 V
